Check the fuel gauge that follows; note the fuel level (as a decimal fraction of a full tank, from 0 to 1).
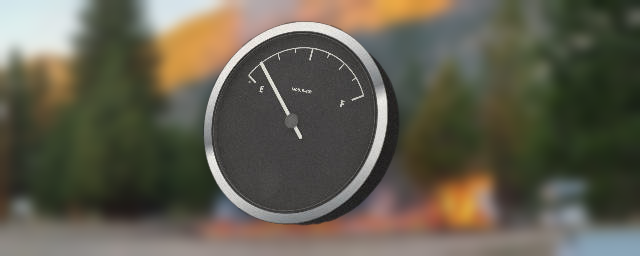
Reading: 0.125
